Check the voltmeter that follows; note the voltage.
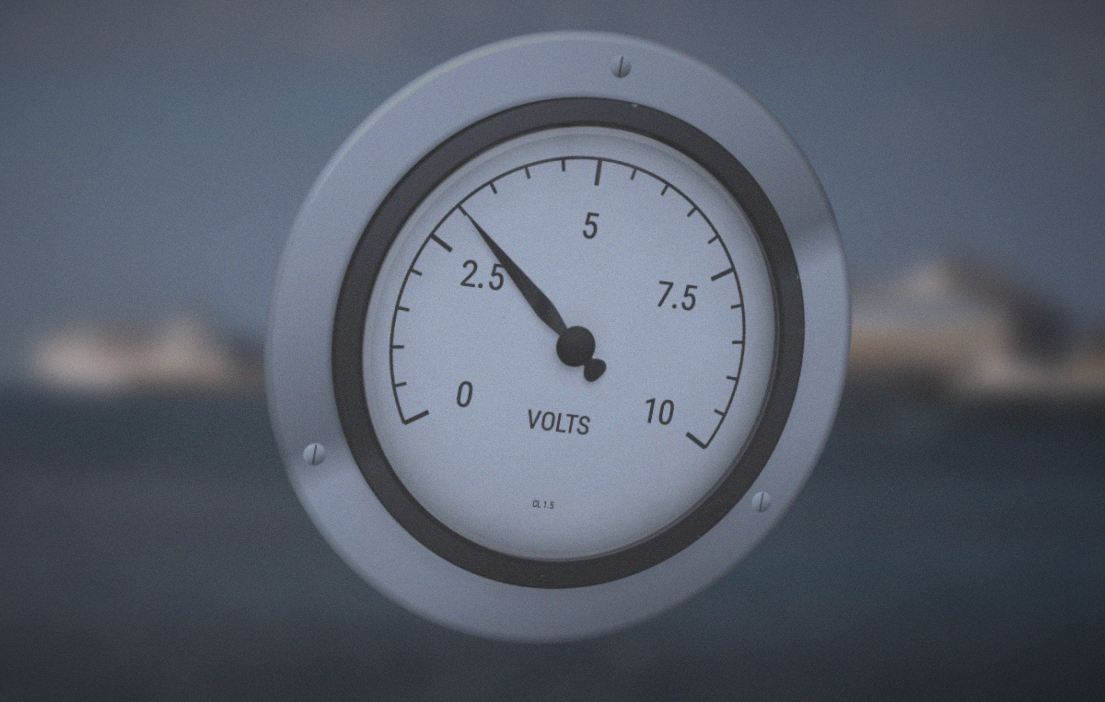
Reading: 3 V
